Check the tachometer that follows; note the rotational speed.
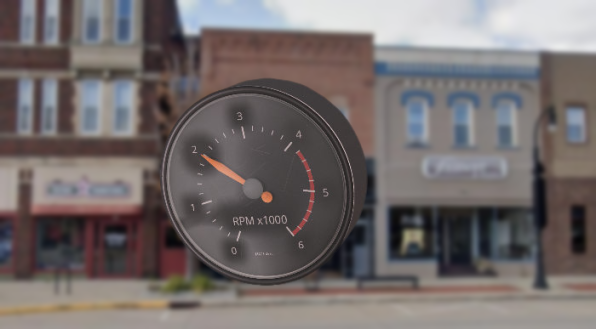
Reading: 2000 rpm
